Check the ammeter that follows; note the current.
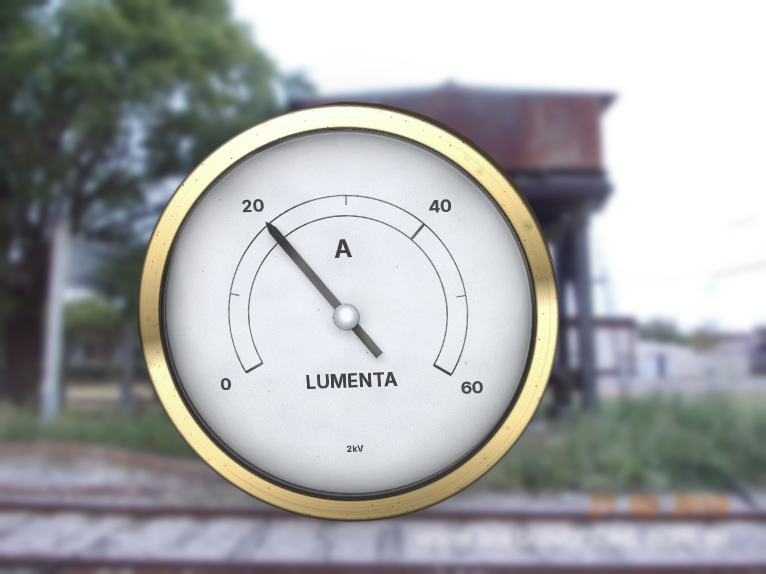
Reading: 20 A
